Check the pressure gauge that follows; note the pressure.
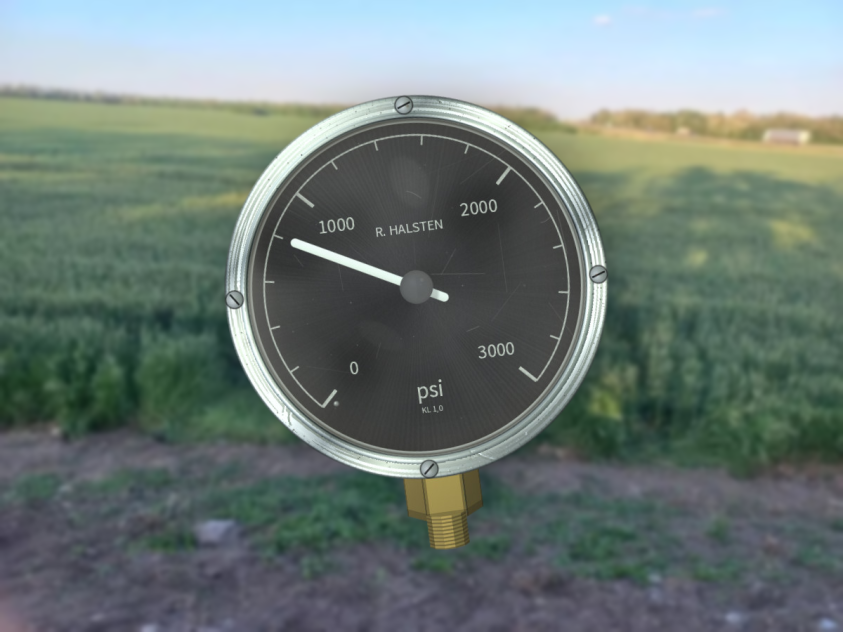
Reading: 800 psi
